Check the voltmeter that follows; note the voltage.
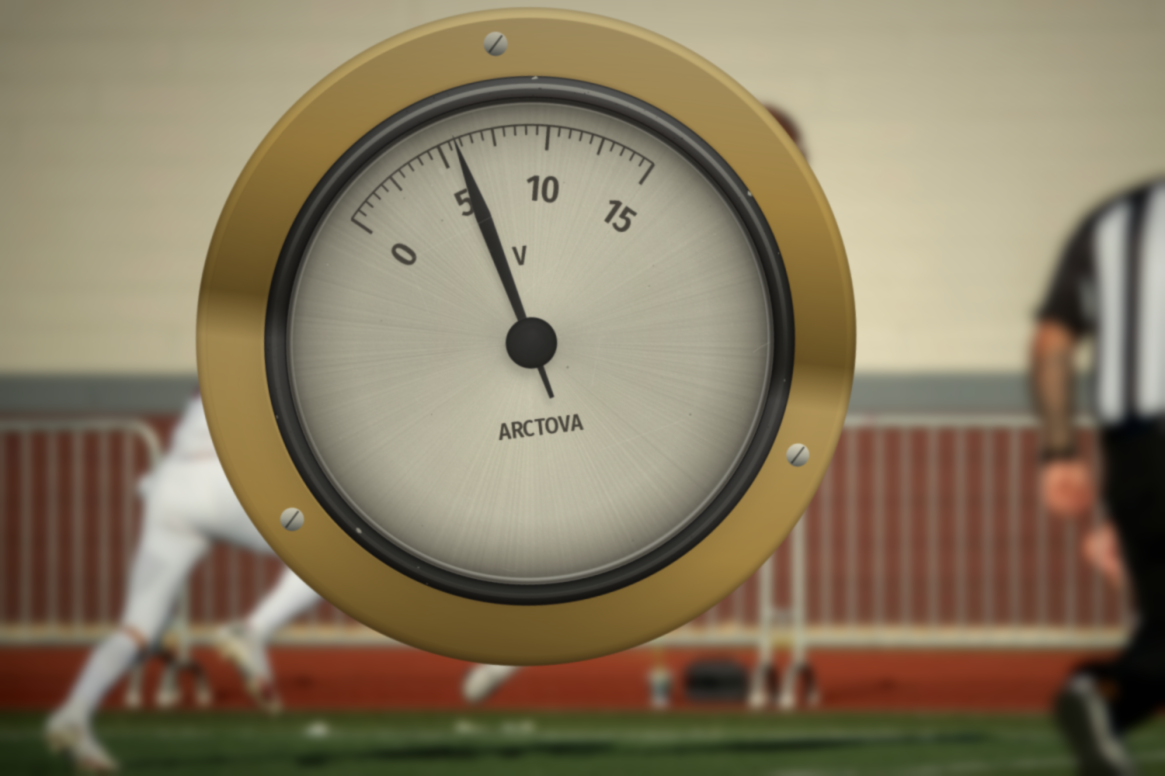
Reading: 5.75 V
